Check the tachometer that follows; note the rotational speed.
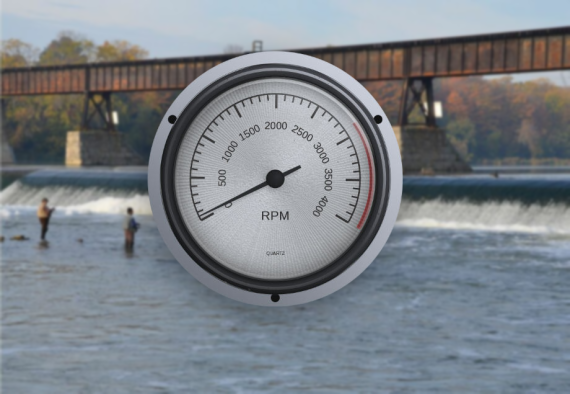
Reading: 50 rpm
